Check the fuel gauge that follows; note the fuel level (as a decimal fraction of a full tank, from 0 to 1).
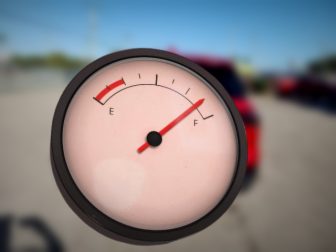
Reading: 0.875
